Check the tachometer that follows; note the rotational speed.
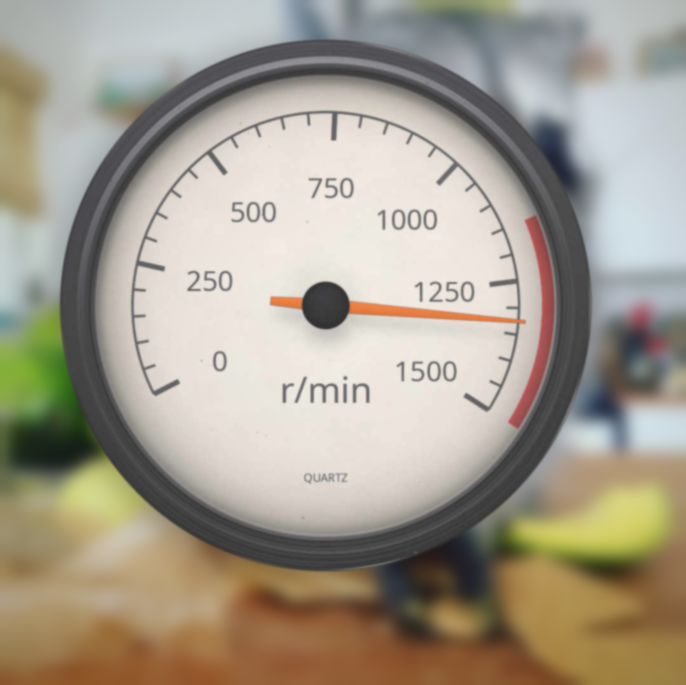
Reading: 1325 rpm
